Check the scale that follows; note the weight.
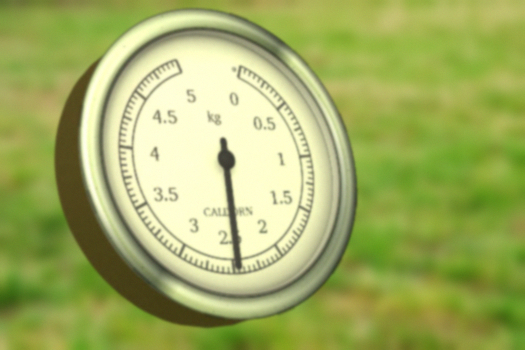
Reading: 2.5 kg
